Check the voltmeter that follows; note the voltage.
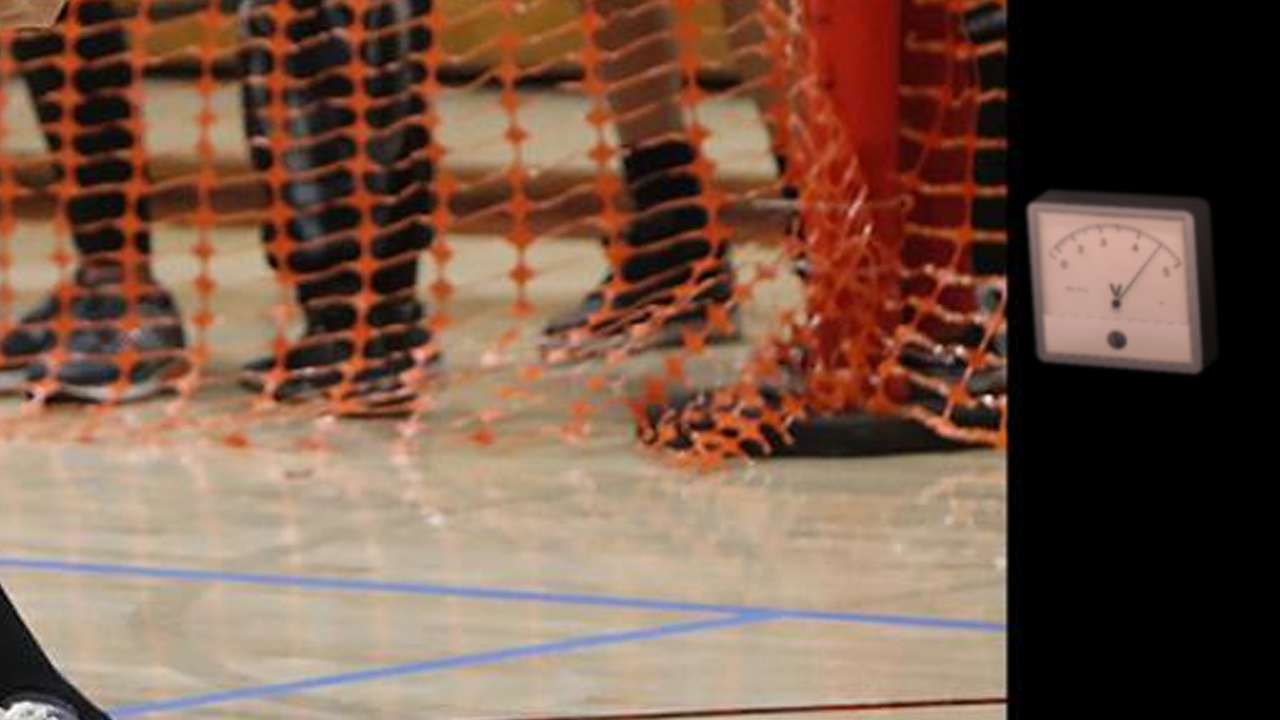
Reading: 4.5 V
